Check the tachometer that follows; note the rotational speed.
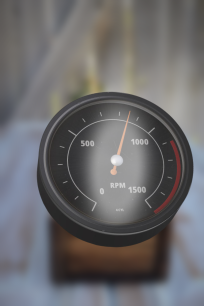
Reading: 850 rpm
